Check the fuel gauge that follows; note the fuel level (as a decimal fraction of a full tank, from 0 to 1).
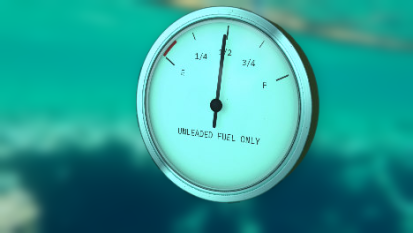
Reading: 0.5
